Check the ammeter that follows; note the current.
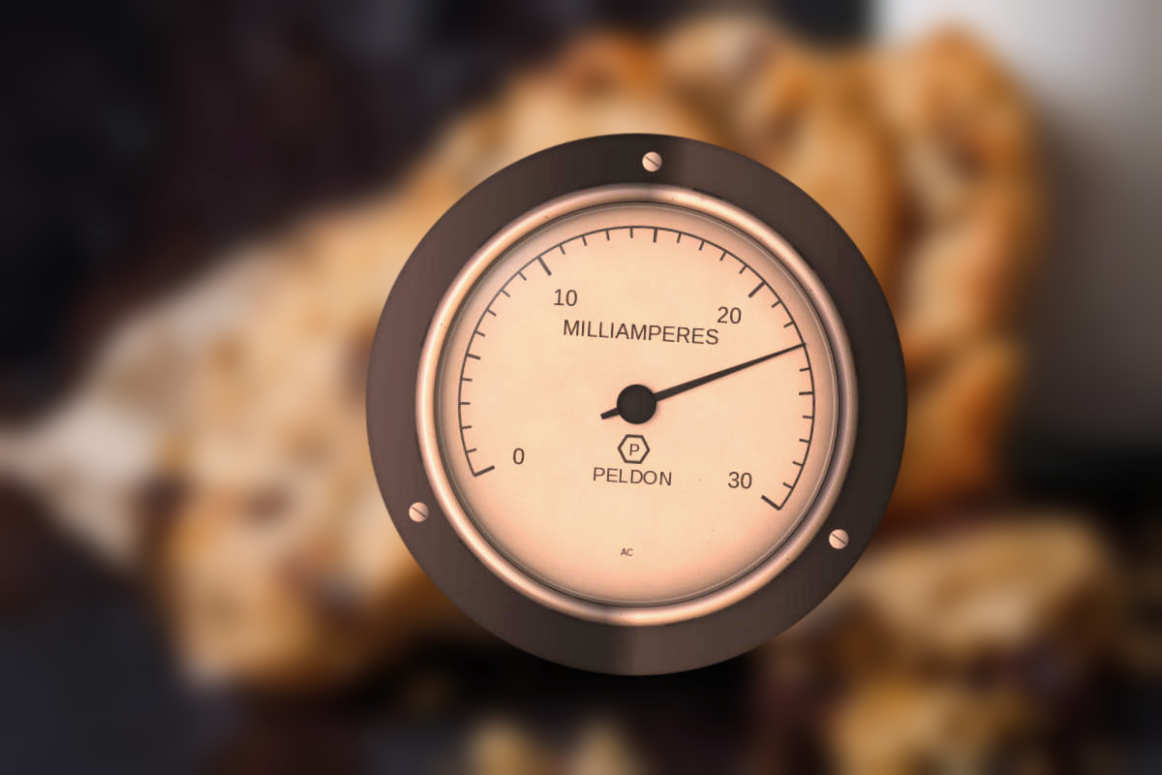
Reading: 23 mA
